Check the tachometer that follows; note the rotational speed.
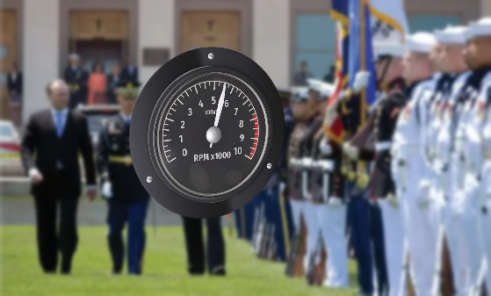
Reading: 5500 rpm
